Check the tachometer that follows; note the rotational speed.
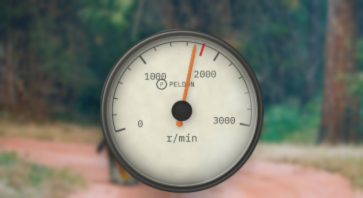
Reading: 1700 rpm
